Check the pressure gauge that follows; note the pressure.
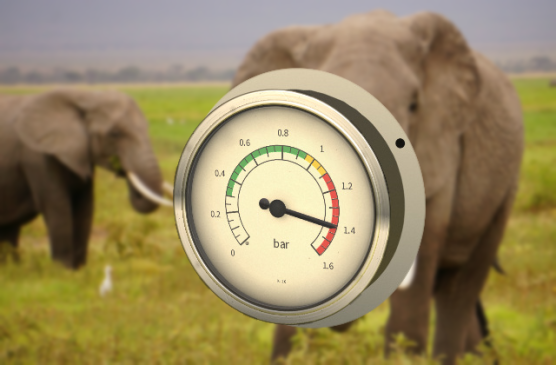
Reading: 1.4 bar
